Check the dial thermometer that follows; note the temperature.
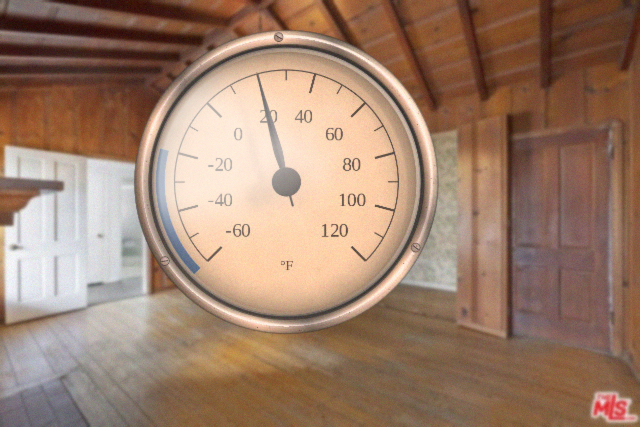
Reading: 20 °F
